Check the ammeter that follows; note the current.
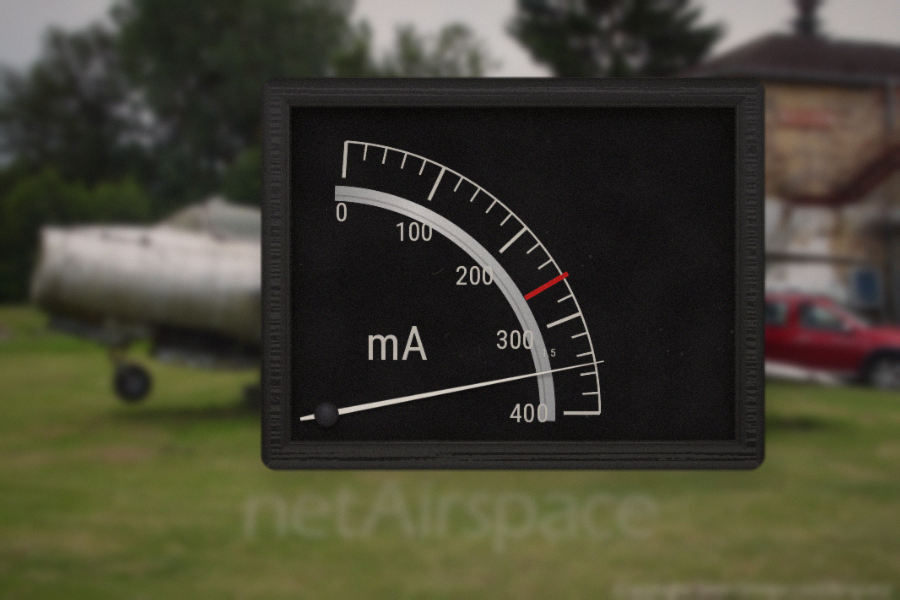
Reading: 350 mA
